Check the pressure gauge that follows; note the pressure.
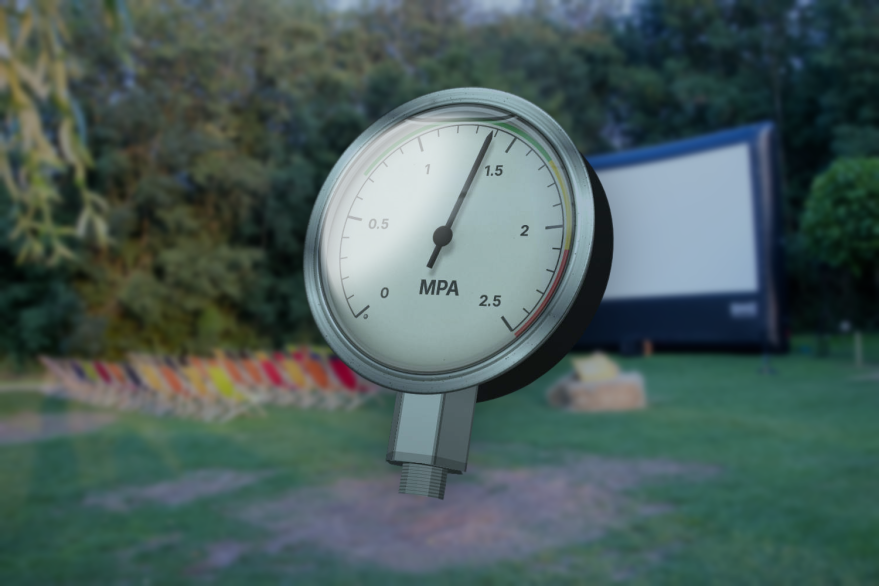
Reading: 1.4 MPa
